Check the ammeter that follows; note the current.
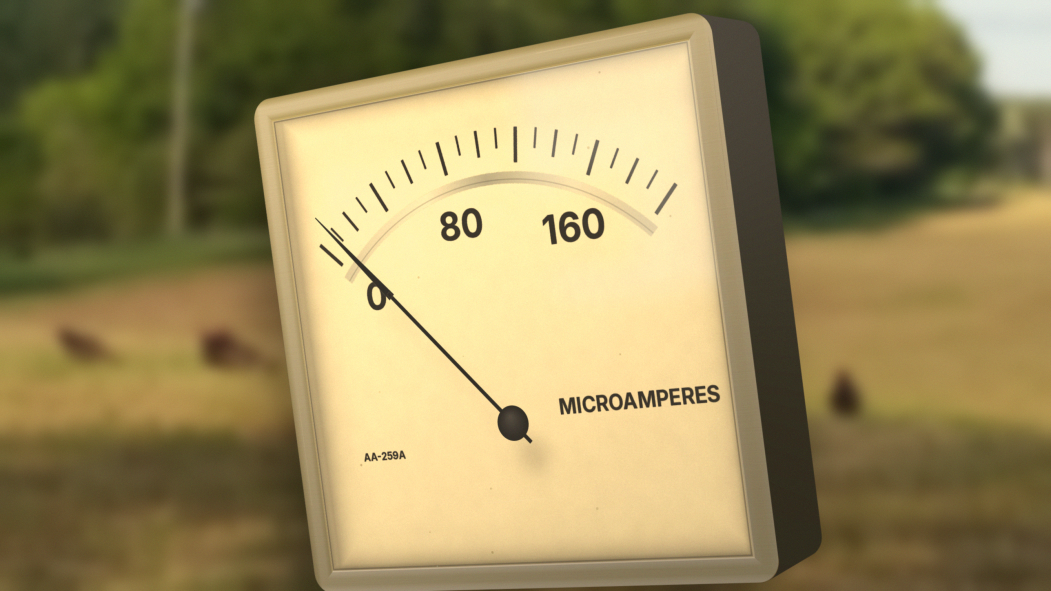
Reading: 10 µA
